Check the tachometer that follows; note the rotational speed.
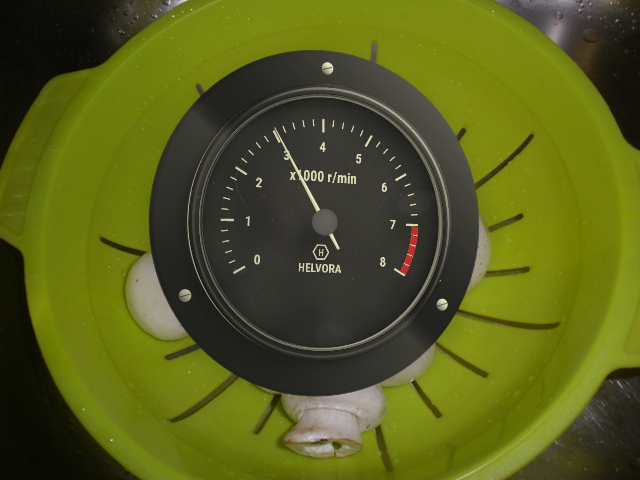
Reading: 3000 rpm
